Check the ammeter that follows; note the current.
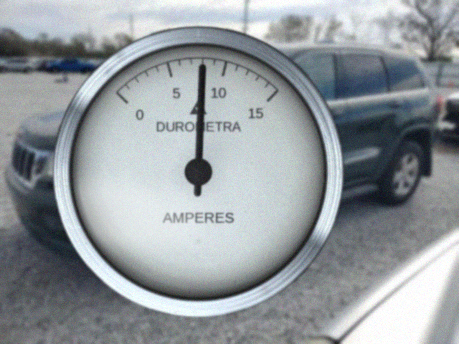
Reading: 8 A
